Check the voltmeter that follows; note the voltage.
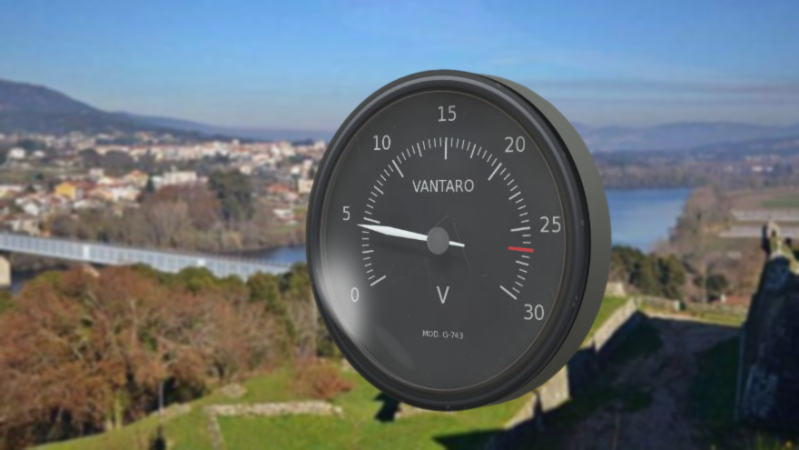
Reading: 4.5 V
